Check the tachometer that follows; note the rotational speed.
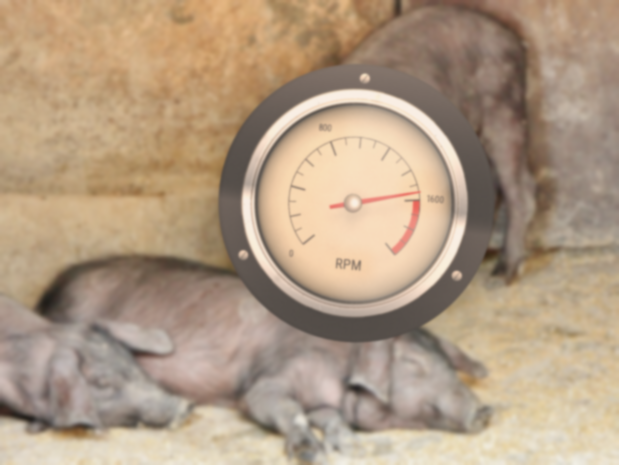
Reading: 1550 rpm
